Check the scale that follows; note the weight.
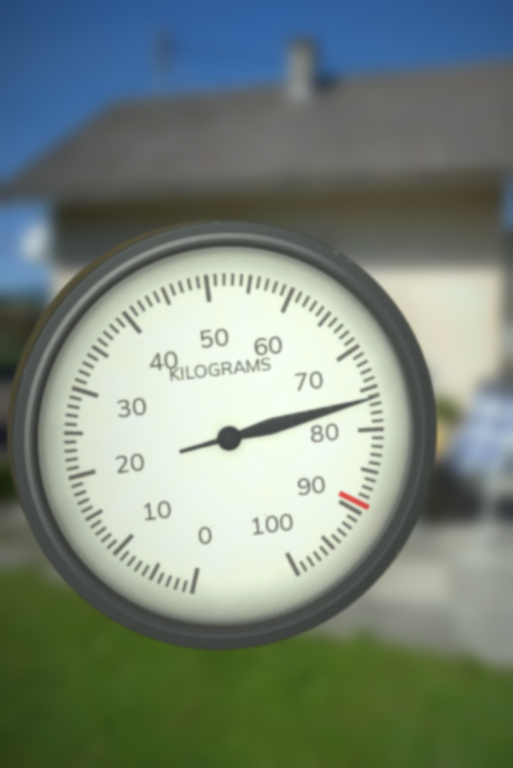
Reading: 76 kg
